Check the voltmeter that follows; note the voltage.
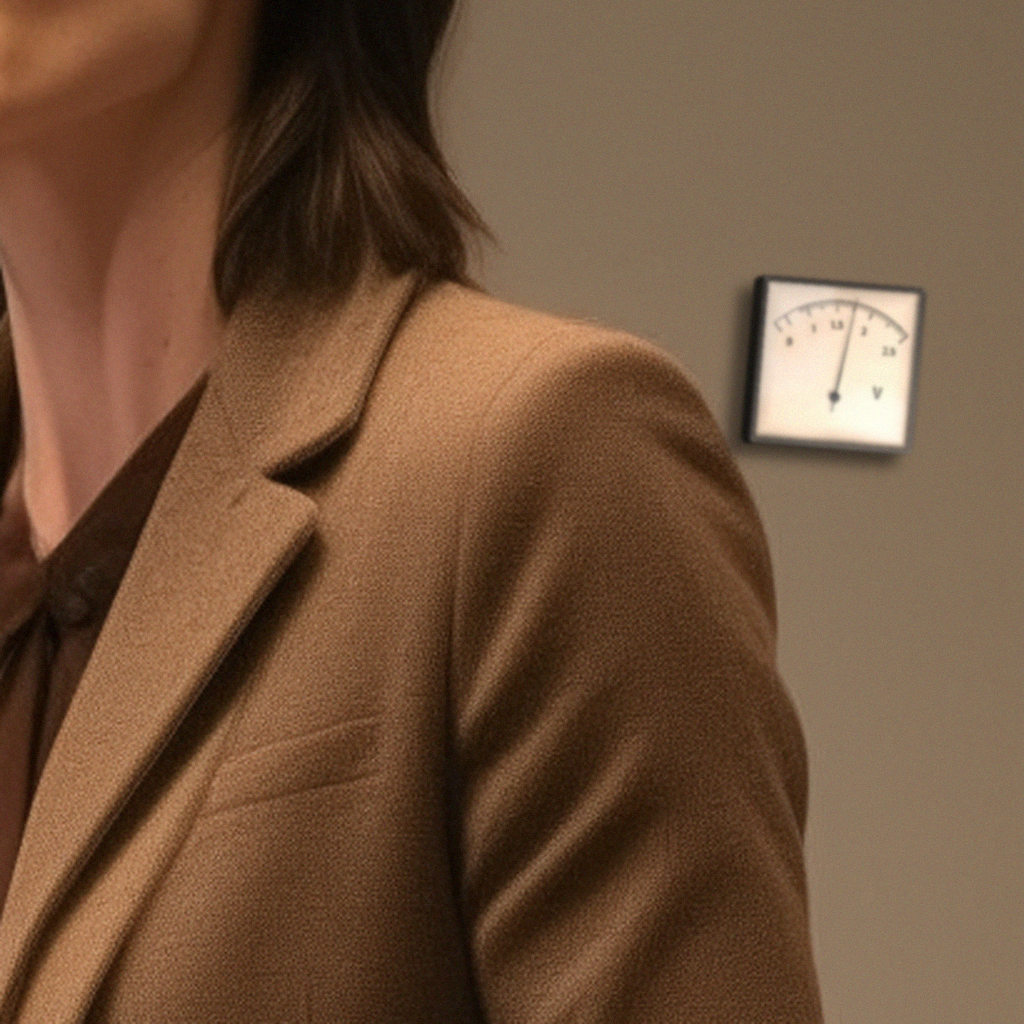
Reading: 1.75 V
